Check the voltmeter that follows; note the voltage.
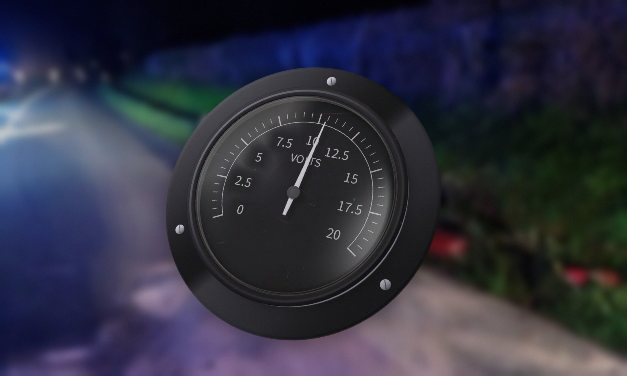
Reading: 10.5 V
